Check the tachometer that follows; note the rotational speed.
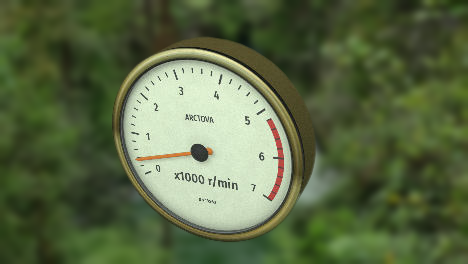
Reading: 400 rpm
